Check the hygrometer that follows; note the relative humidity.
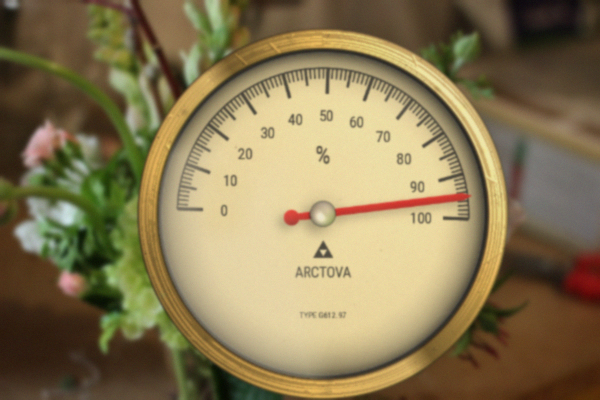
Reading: 95 %
